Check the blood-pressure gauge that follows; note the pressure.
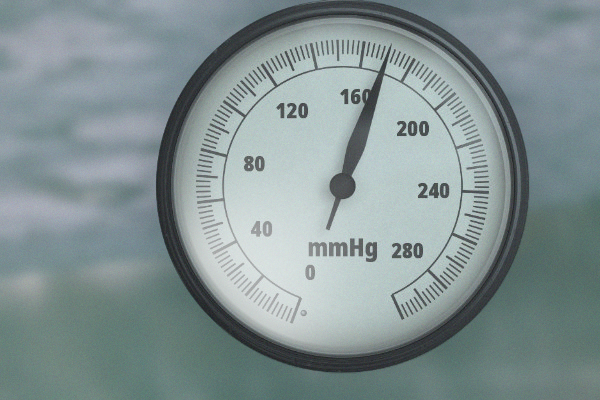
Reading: 170 mmHg
